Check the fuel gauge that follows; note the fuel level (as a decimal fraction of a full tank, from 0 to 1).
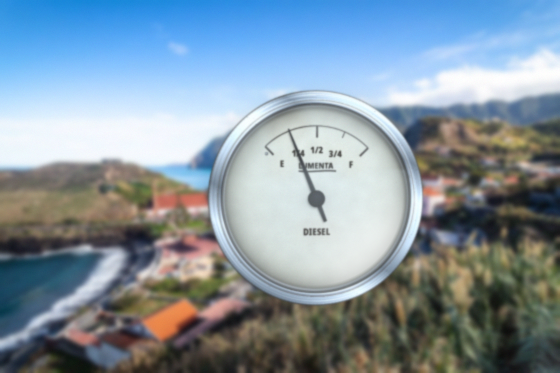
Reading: 0.25
